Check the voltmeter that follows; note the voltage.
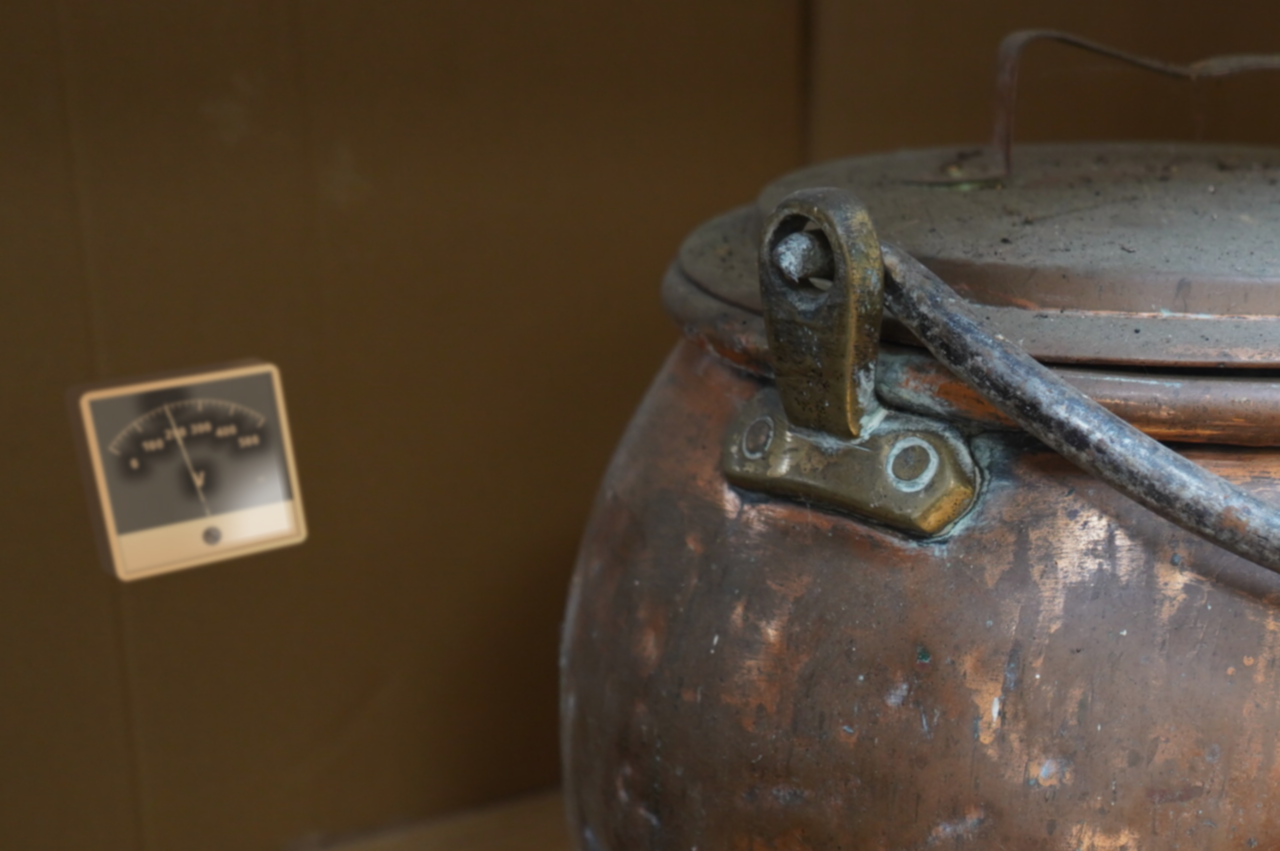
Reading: 200 V
